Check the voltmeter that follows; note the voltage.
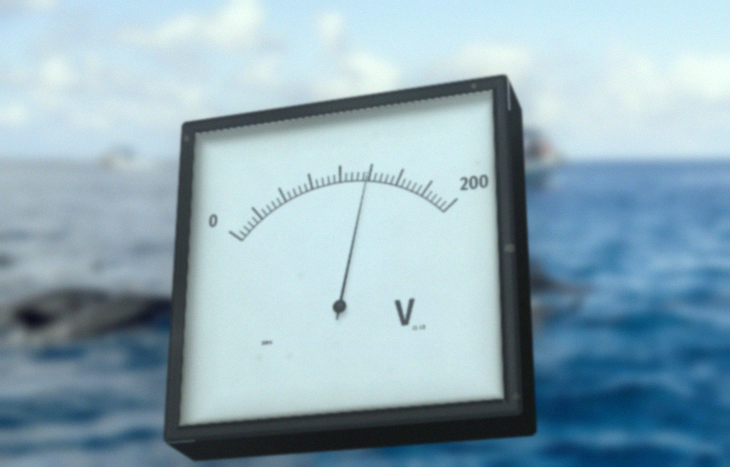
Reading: 125 V
